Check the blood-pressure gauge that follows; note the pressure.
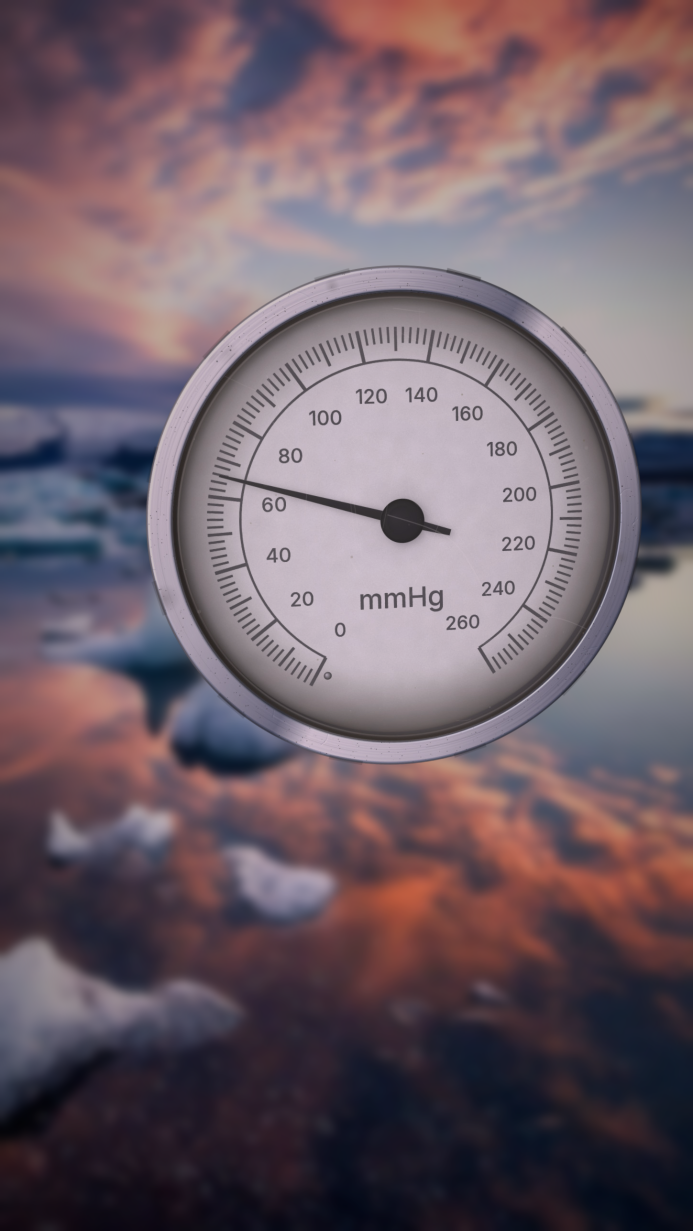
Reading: 66 mmHg
